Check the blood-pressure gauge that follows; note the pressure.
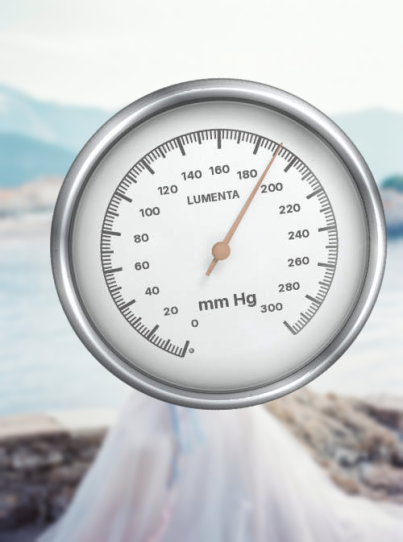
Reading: 190 mmHg
